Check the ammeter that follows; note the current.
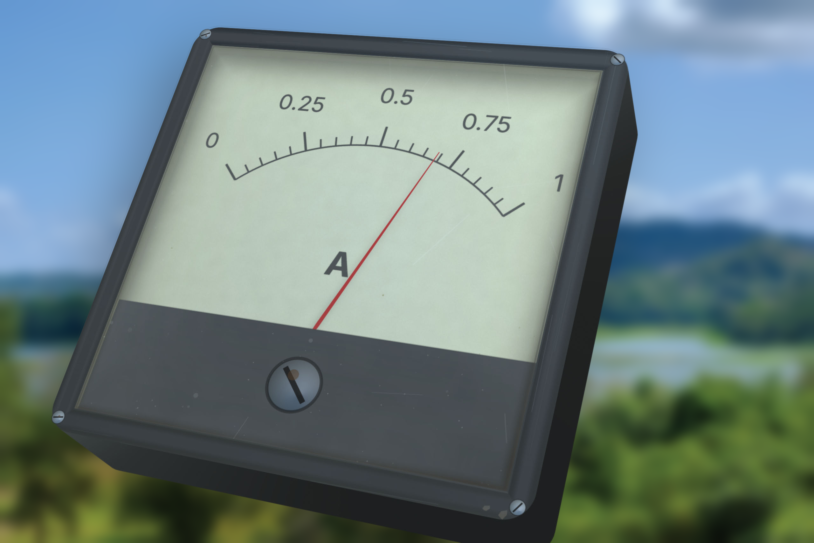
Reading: 0.7 A
